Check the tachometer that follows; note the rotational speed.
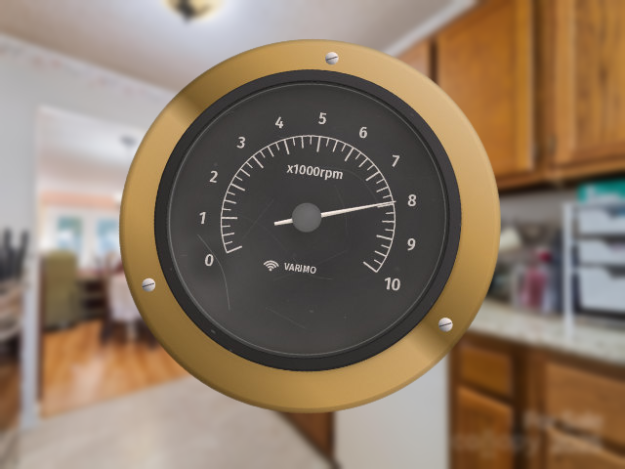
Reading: 8000 rpm
